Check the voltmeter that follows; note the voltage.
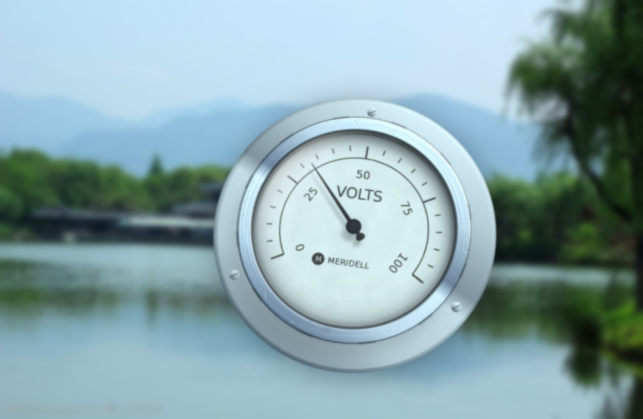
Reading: 32.5 V
